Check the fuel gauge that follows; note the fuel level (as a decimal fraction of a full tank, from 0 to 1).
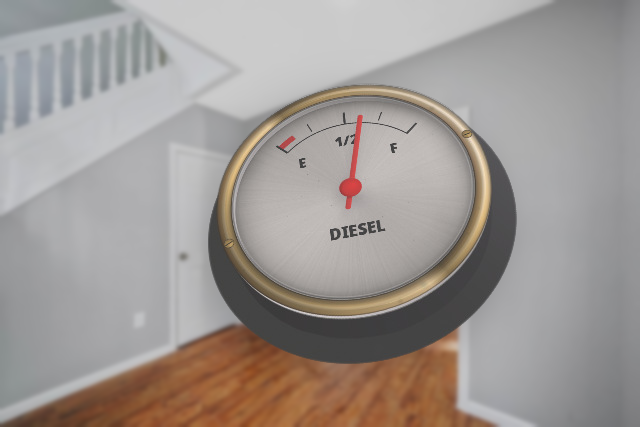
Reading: 0.625
